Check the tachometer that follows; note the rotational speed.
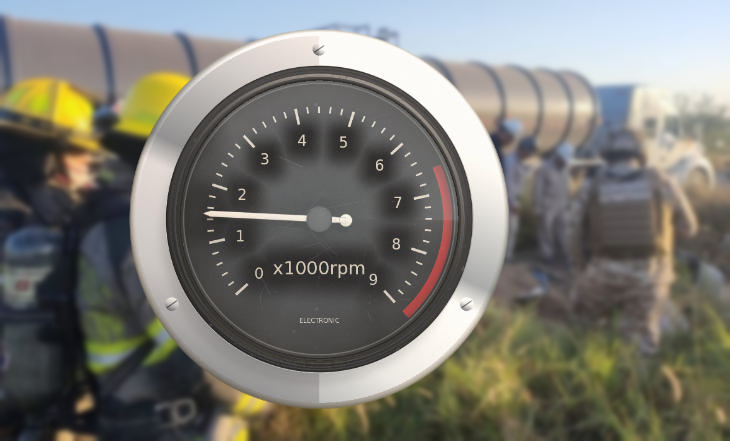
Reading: 1500 rpm
